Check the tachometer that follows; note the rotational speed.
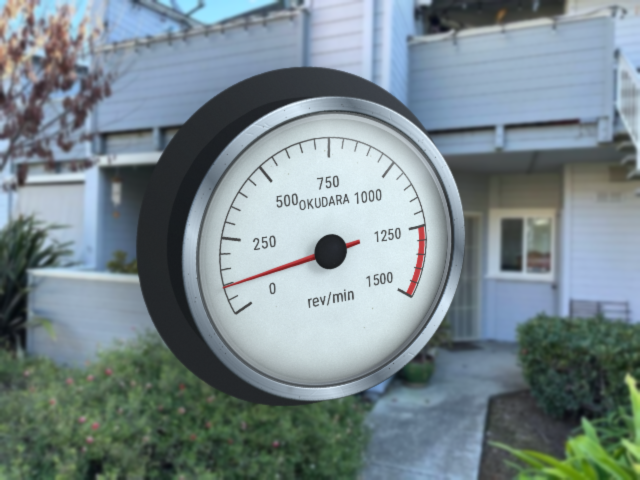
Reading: 100 rpm
